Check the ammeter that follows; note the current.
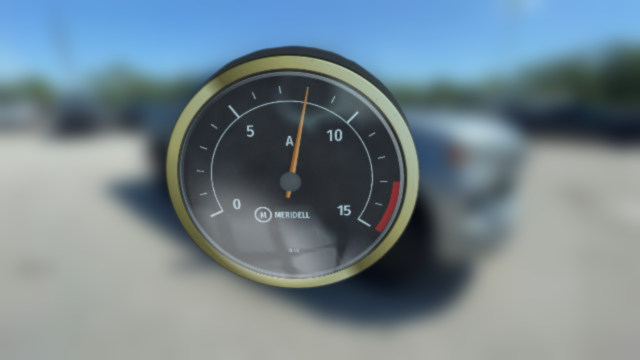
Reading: 8 A
